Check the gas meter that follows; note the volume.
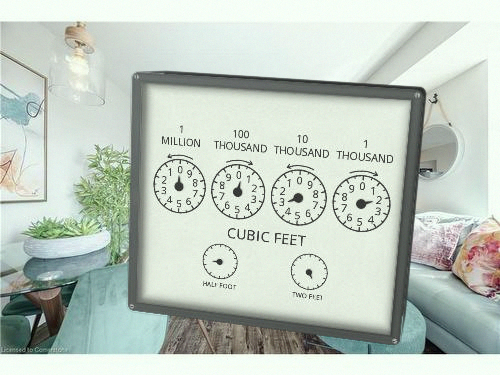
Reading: 3200 ft³
